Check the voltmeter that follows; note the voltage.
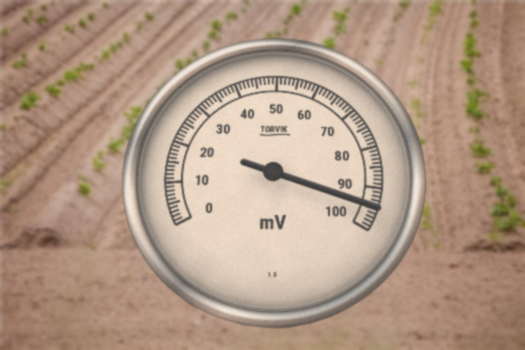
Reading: 95 mV
